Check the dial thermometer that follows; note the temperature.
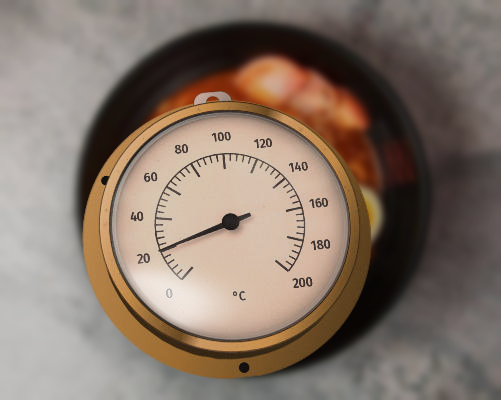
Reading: 20 °C
